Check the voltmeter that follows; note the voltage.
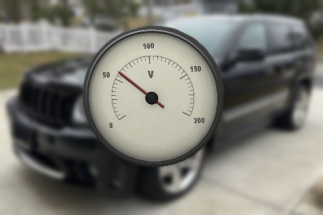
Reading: 60 V
